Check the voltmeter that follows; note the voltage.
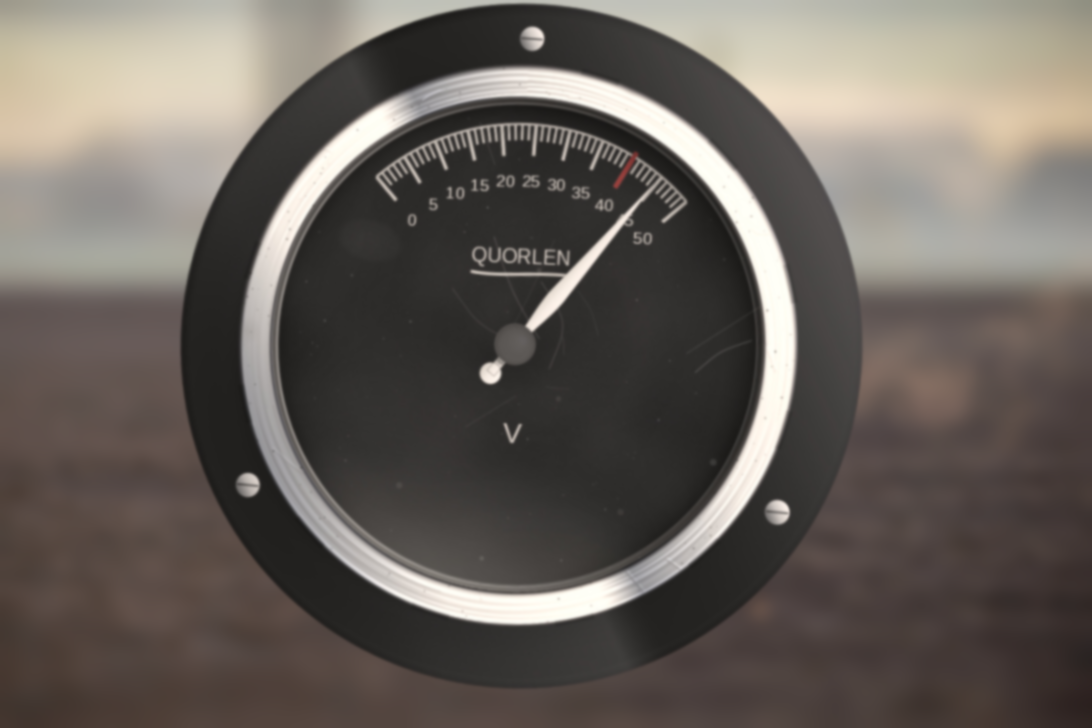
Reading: 45 V
